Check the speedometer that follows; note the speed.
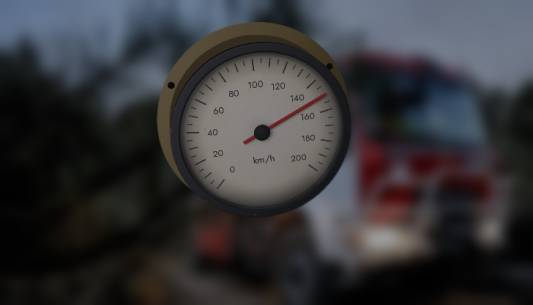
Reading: 150 km/h
